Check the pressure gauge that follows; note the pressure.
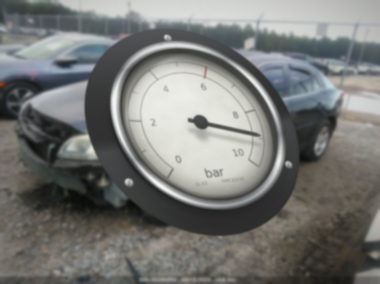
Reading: 9 bar
